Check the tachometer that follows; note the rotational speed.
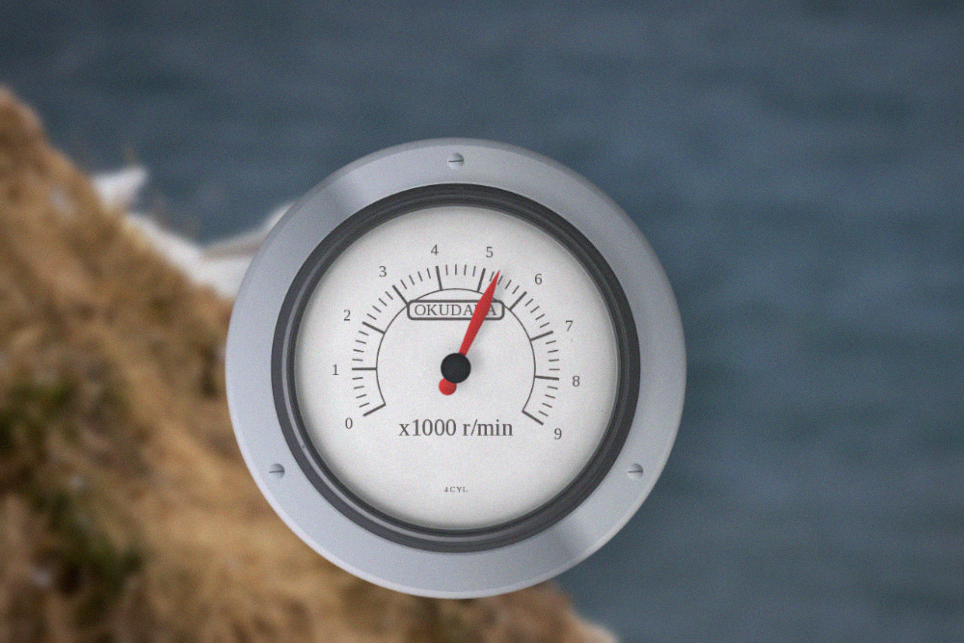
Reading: 5300 rpm
